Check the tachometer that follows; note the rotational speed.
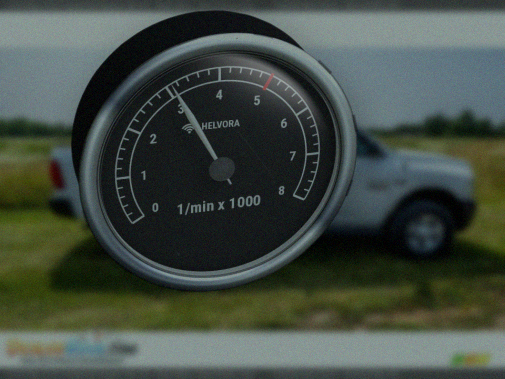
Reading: 3100 rpm
